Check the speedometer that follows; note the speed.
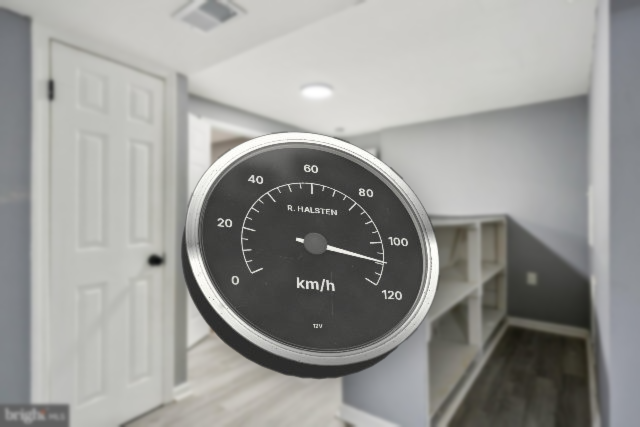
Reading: 110 km/h
